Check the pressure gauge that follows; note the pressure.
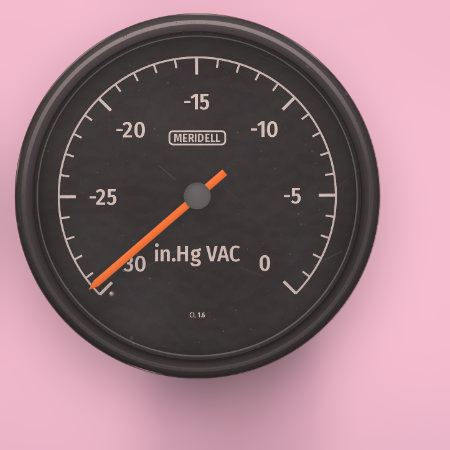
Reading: -29.5 inHg
